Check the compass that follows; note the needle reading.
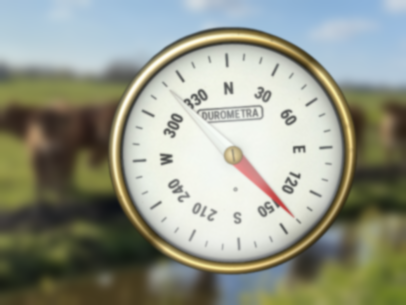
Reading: 140 °
